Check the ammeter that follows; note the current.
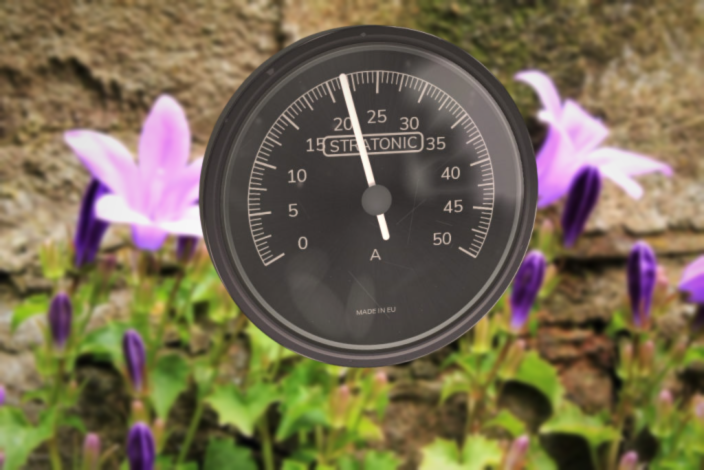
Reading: 21.5 A
